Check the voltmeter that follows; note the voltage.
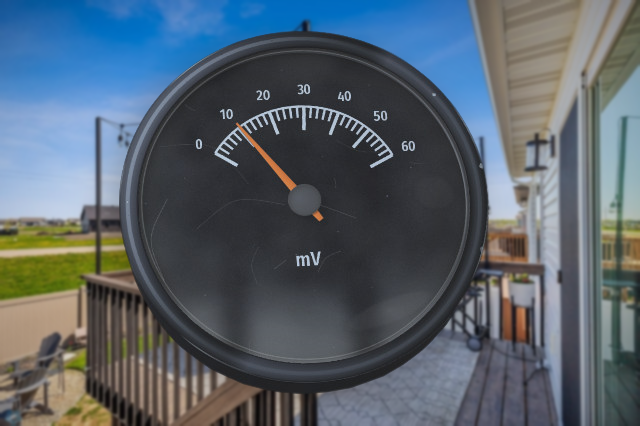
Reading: 10 mV
